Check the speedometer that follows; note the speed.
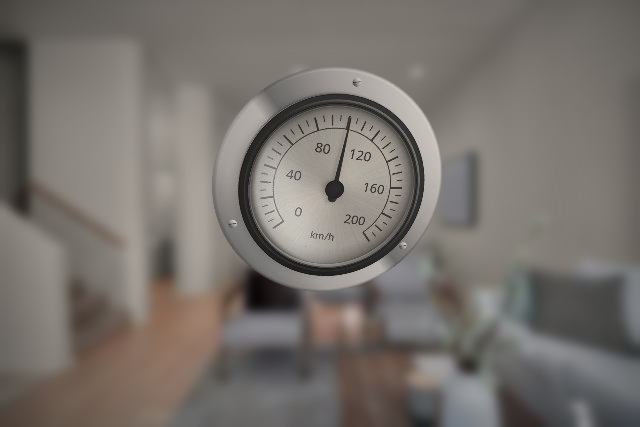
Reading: 100 km/h
